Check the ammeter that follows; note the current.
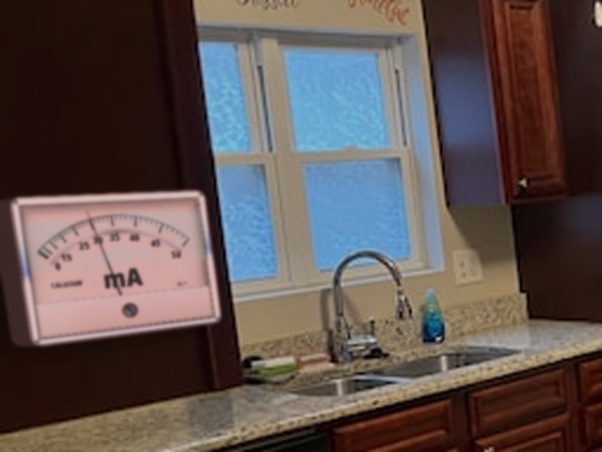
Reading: 30 mA
